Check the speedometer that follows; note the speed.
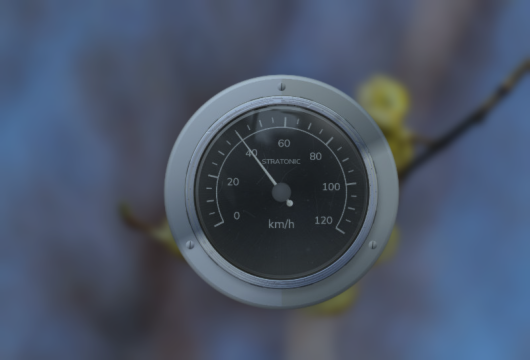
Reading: 40 km/h
